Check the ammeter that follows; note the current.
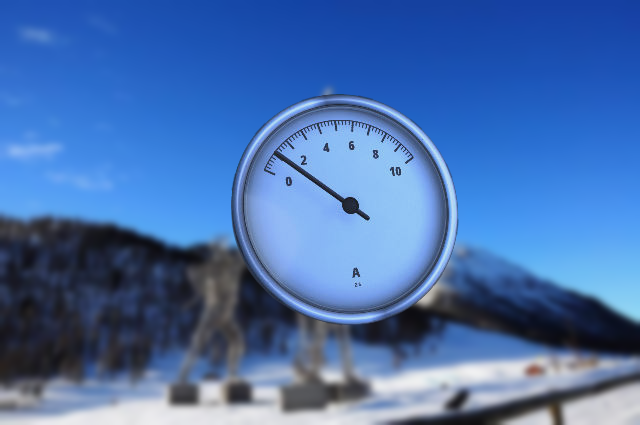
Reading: 1 A
